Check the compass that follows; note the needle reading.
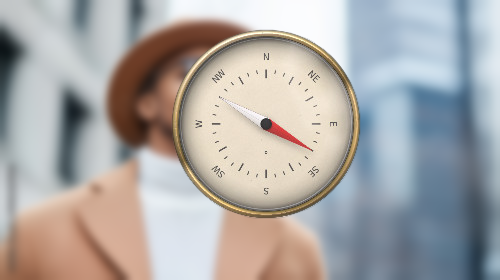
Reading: 120 °
